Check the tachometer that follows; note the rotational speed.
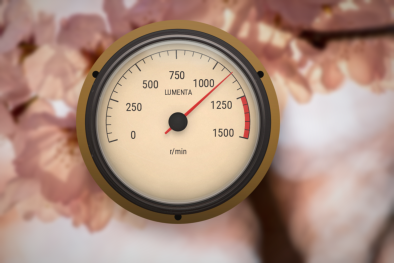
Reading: 1100 rpm
